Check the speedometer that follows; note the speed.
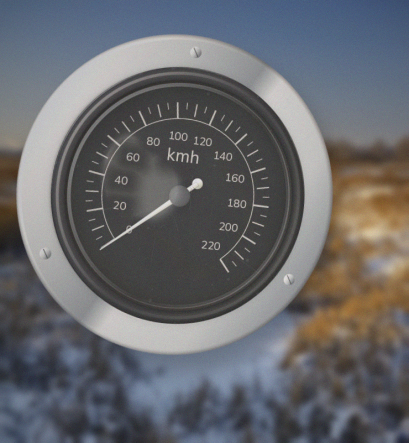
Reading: 0 km/h
